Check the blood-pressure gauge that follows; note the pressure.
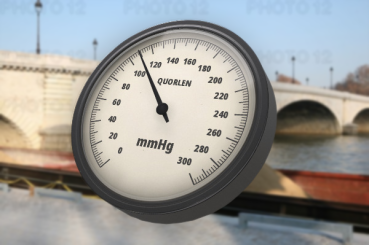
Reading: 110 mmHg
